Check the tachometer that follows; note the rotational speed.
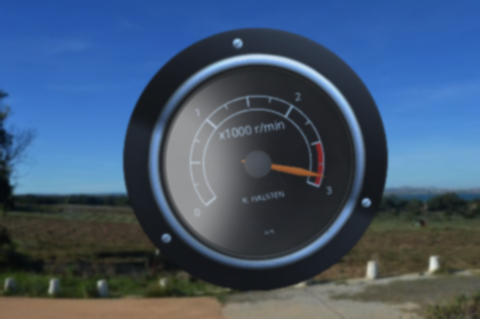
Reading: 2875 rpm
